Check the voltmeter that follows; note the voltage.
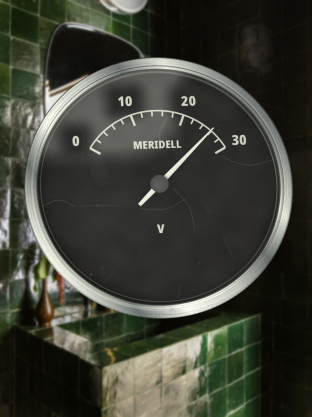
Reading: 26 V
